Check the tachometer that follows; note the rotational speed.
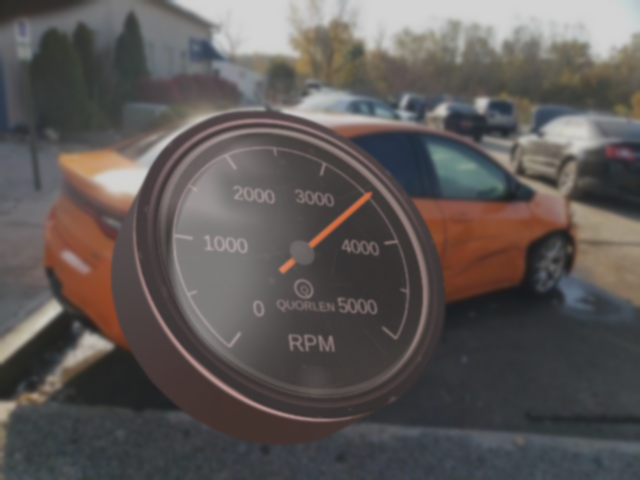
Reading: 3500 rpm
